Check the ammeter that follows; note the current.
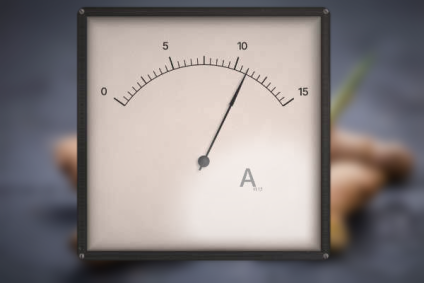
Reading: 11 A
